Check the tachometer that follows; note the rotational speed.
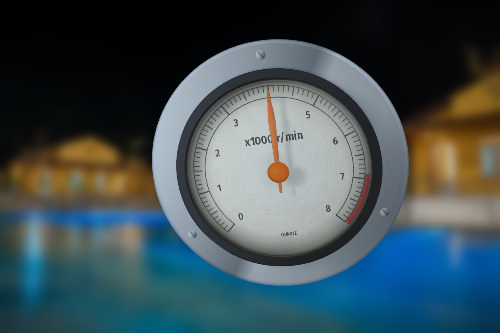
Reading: 4000 rpm
